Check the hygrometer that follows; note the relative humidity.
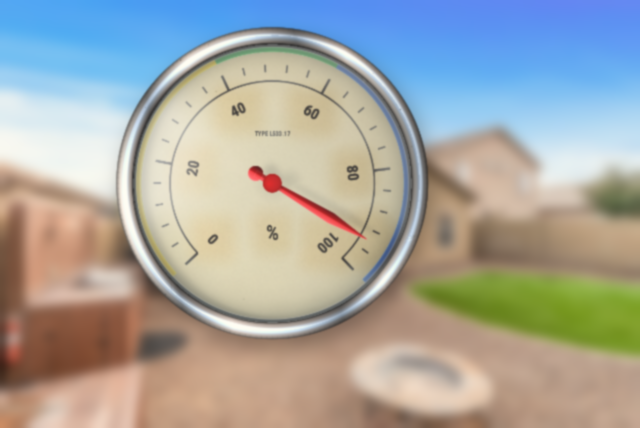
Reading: 94 %
